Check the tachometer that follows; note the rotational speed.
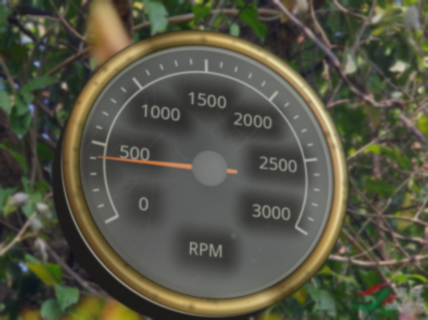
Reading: 400 rpm
